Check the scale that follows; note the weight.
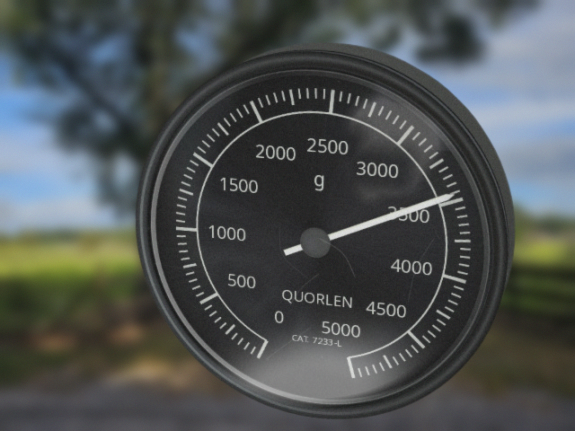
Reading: 3450 g
